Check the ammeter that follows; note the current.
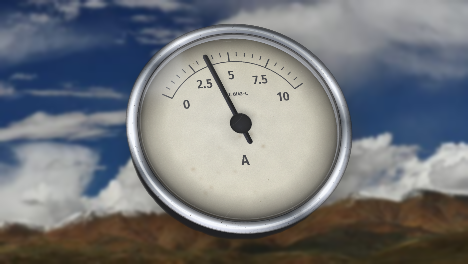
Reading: 3.5 A
